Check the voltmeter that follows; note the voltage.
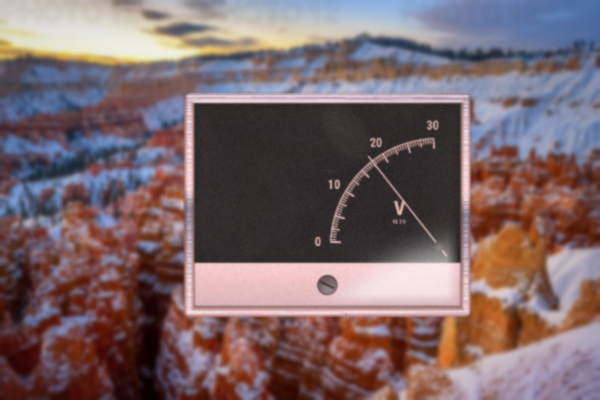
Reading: 17.5 V
